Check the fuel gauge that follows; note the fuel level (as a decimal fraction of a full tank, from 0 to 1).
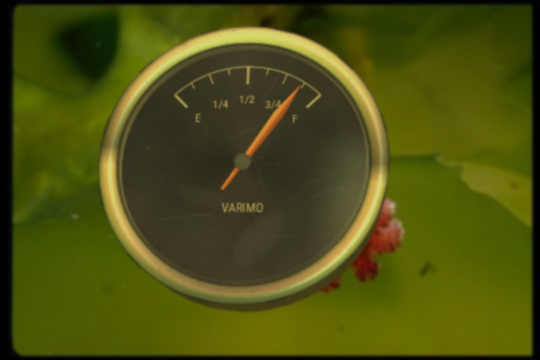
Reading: 0.875
